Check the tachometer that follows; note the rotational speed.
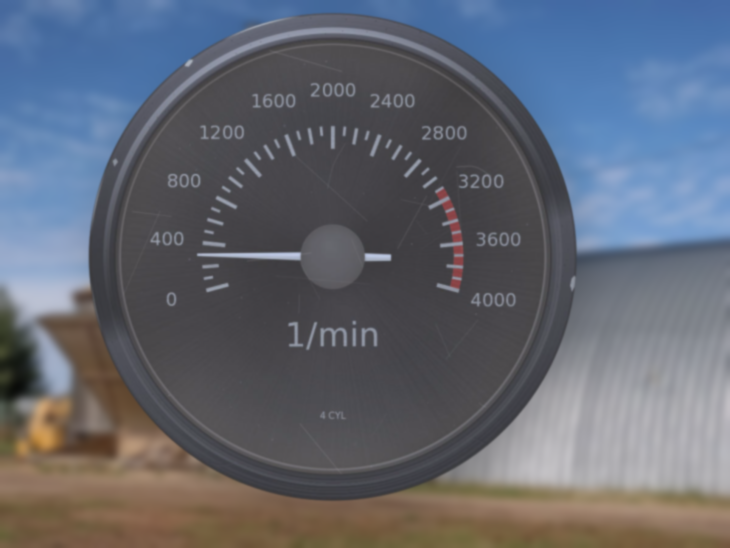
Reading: 300 rpm
